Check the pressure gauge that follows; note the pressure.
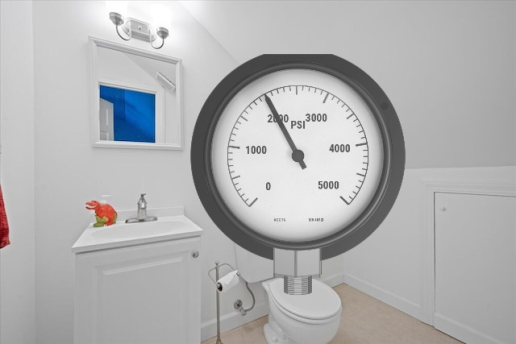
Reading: 2000 psi
